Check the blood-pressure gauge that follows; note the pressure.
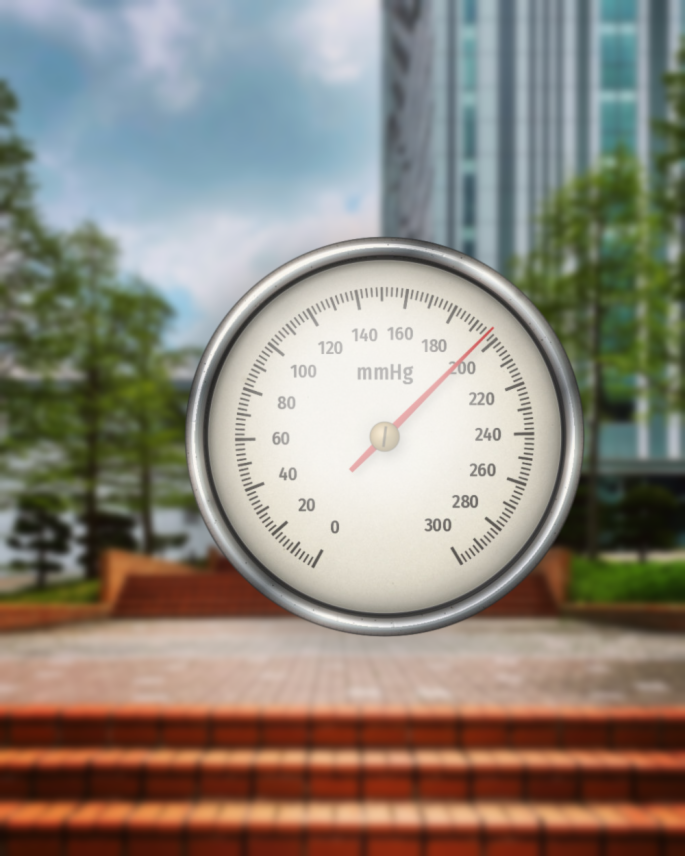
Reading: 196 mmHg
